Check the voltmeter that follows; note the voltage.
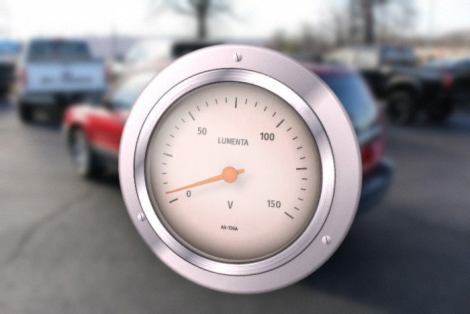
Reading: 5 V
